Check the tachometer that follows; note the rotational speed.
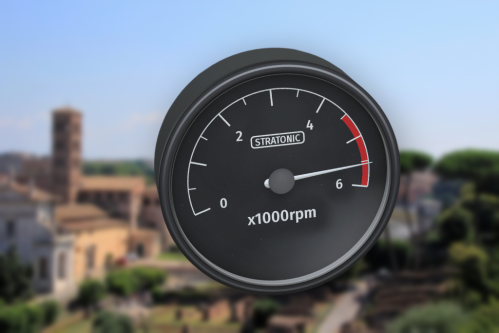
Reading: 5500 rpm
